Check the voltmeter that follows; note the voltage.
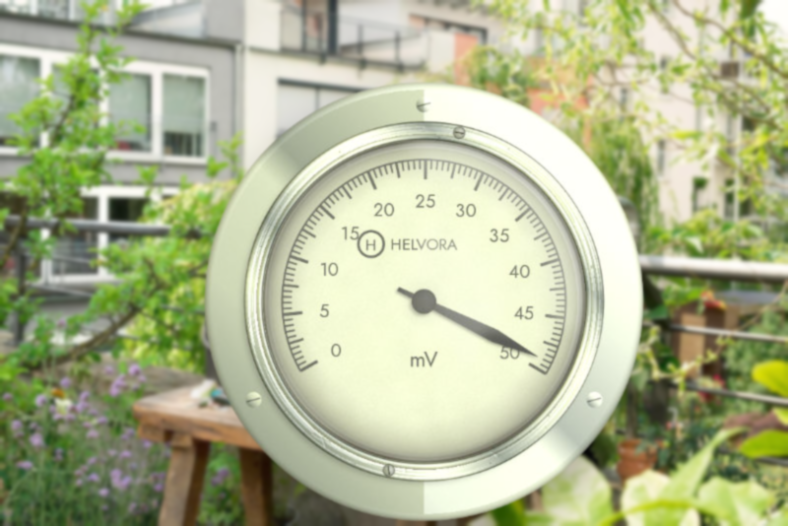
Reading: 49 mV
